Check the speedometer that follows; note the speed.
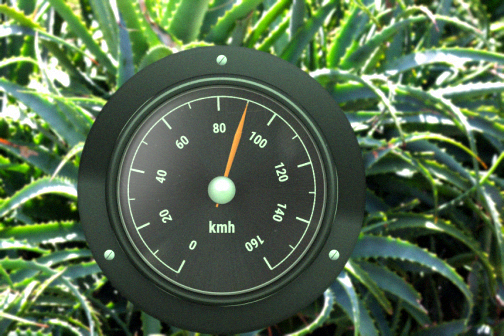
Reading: 90 km/h
